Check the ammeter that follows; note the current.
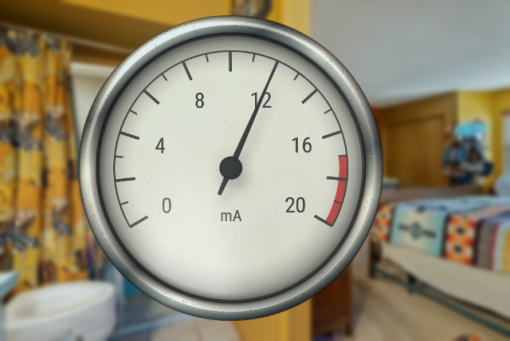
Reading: 12 mA
